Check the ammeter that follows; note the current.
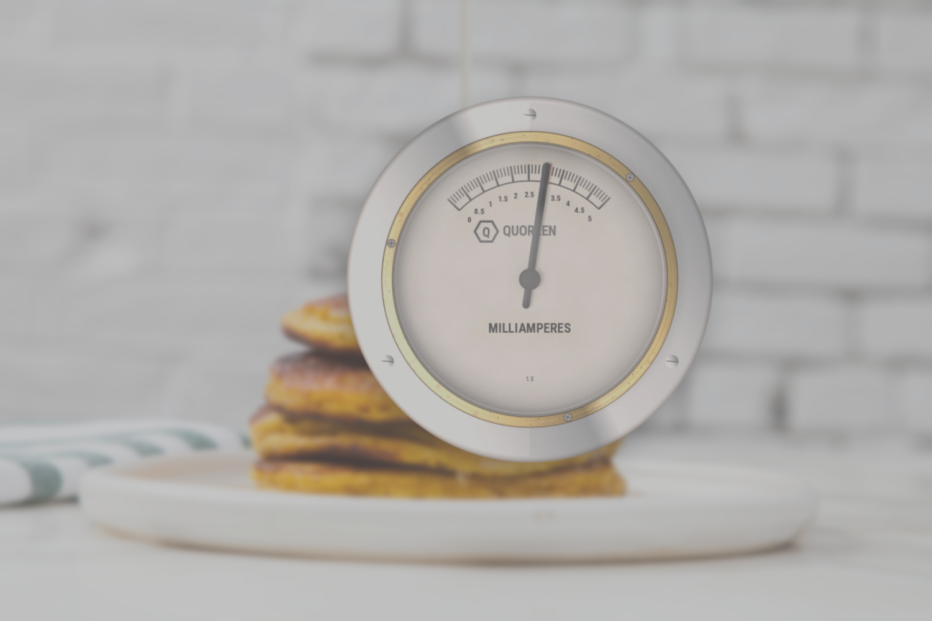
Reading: 3 mA
